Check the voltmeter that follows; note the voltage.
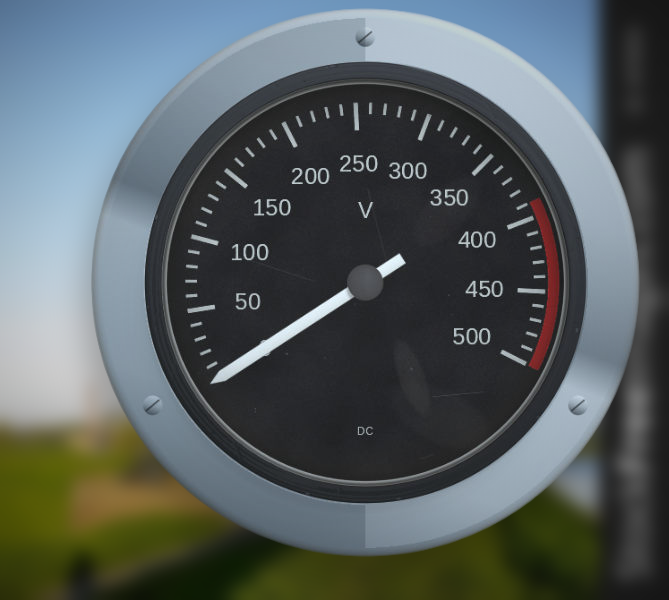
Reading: 0 V
